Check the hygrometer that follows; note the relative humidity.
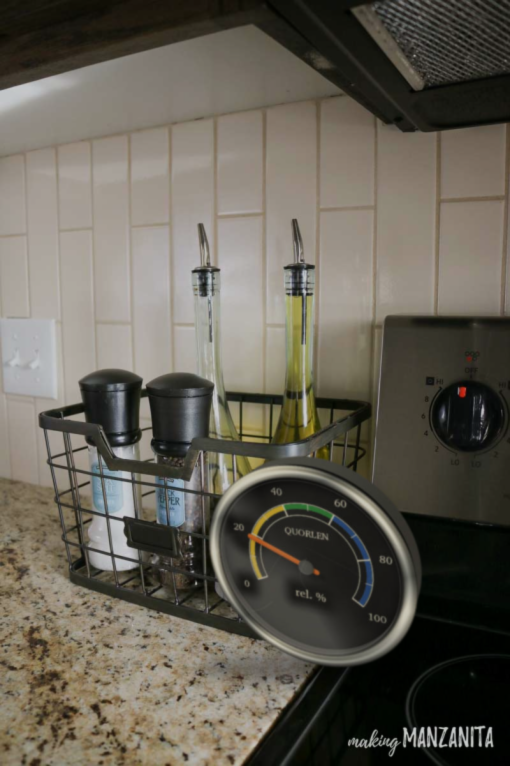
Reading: 20 %
